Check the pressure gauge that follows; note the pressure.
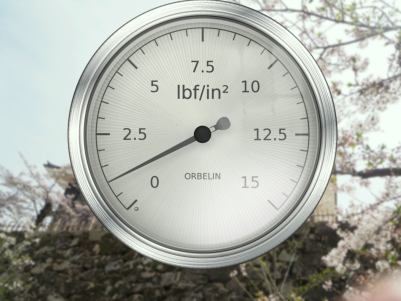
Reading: 1 psi
